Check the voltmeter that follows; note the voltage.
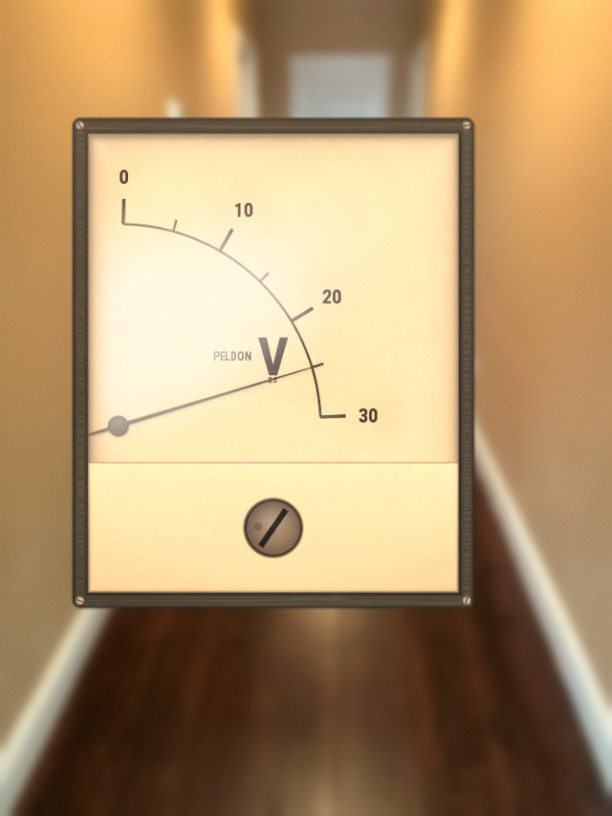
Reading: 25 V
